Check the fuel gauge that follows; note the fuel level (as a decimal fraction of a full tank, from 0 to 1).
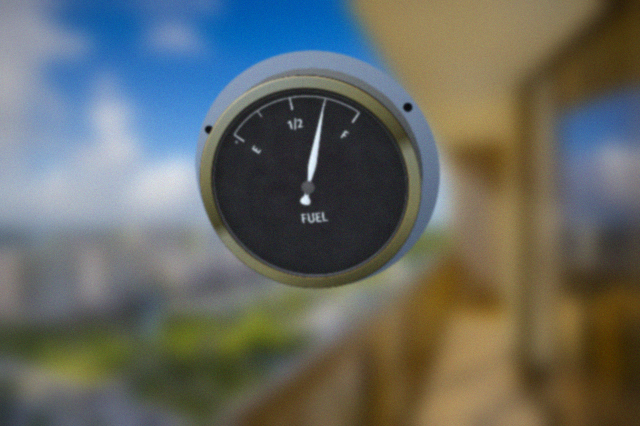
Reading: 0.75
